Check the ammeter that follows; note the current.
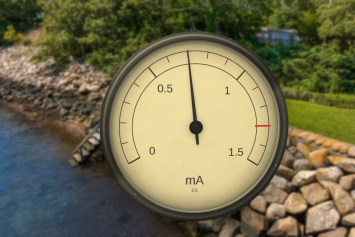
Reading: 0.7 mA
